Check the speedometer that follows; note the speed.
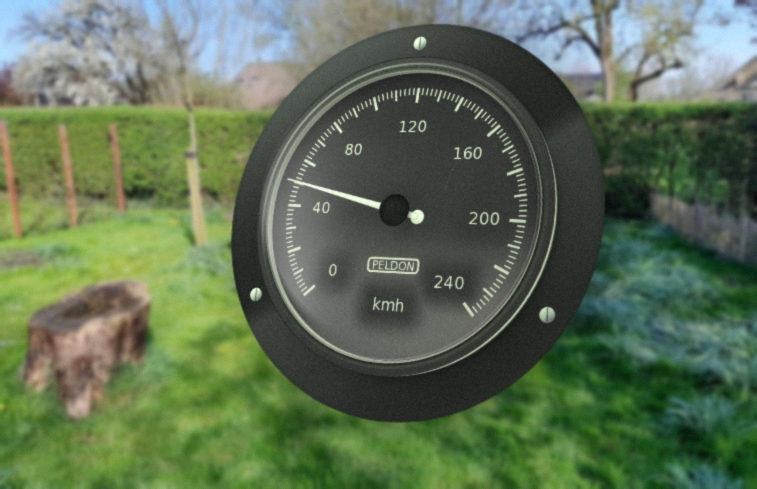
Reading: 50 km/h
